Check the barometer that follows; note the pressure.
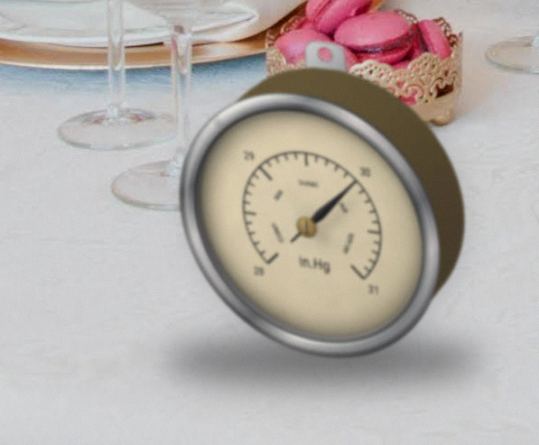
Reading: 30 inHg
